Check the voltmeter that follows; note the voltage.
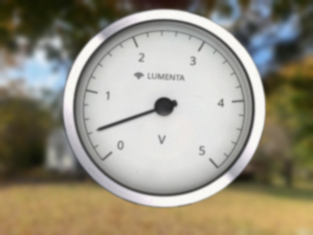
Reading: 0.4 V
